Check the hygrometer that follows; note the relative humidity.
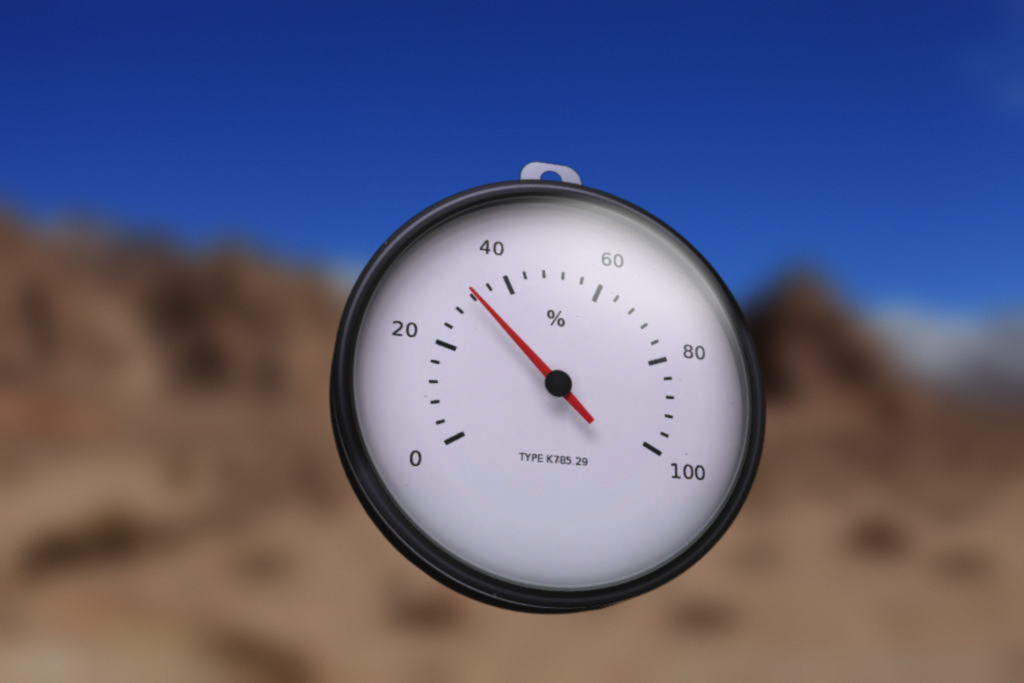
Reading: 32 %
